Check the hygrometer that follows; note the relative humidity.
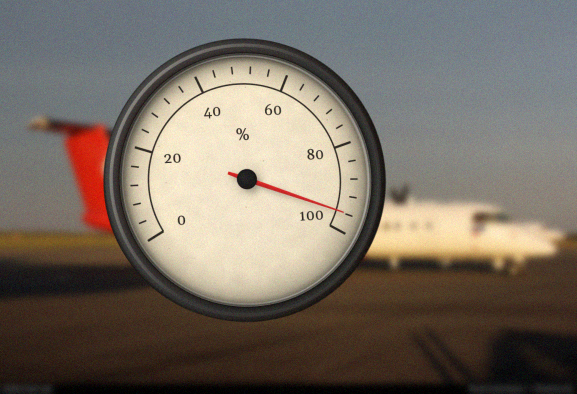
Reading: 96 %
